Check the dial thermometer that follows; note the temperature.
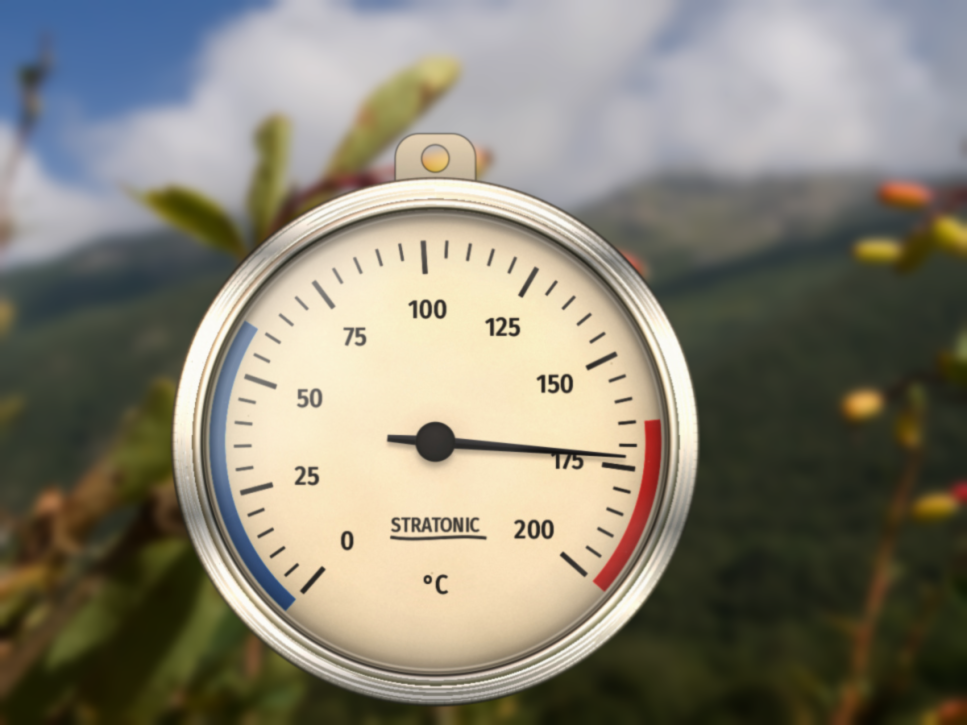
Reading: 172.5 °C
